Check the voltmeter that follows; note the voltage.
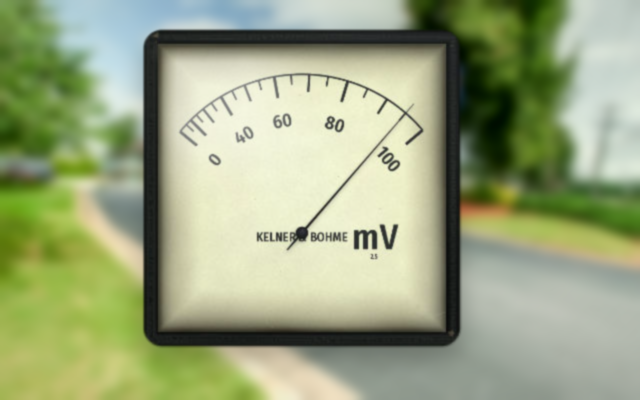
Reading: 95 mV
